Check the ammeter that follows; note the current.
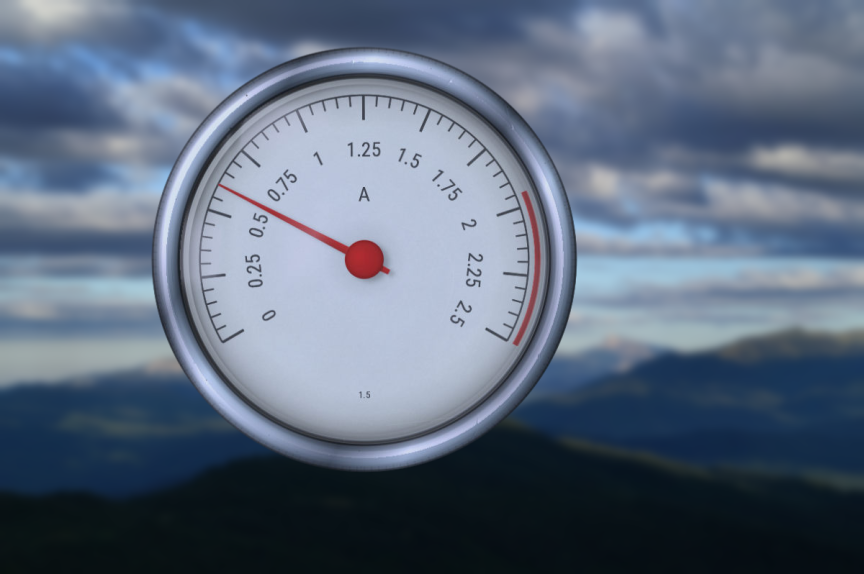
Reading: 0.6 A
